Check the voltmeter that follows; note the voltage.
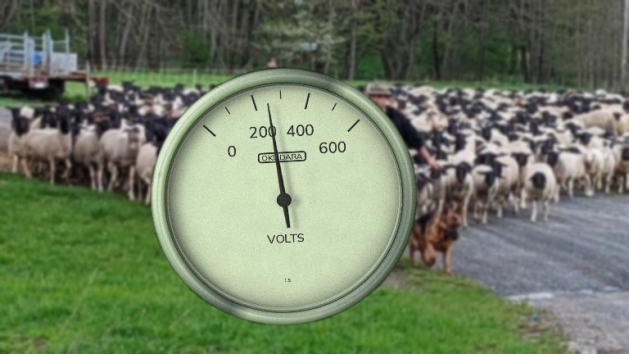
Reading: 250 V
